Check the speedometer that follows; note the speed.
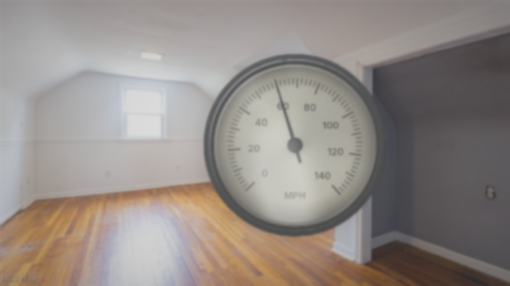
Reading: 60 mph
